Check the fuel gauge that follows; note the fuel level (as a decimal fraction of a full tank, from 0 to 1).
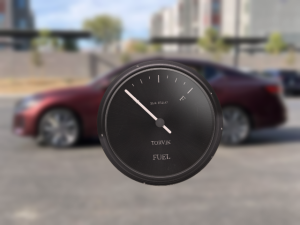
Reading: 0
